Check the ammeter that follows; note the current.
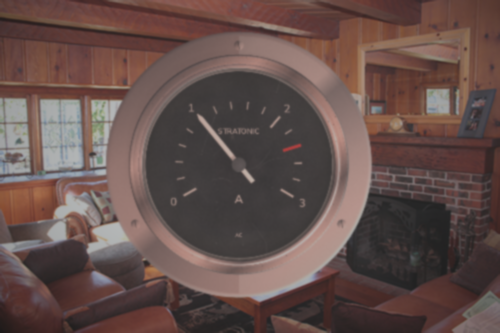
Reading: 1 A
